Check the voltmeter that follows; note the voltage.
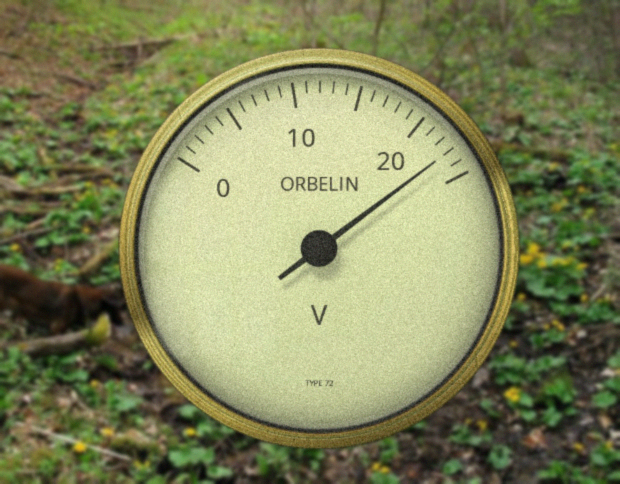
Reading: 23 V
